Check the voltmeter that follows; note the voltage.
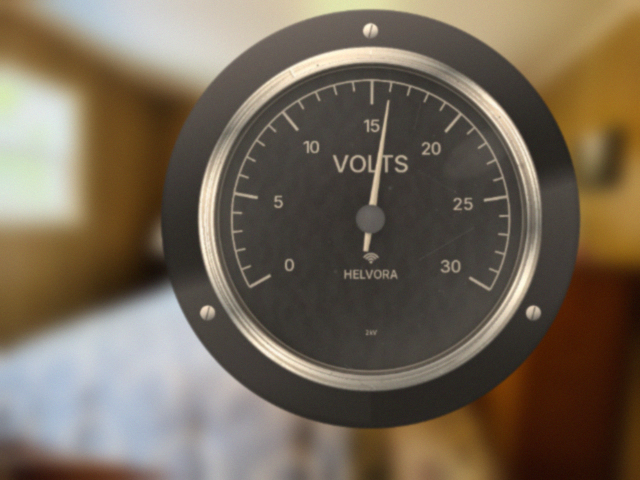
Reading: 16 V
